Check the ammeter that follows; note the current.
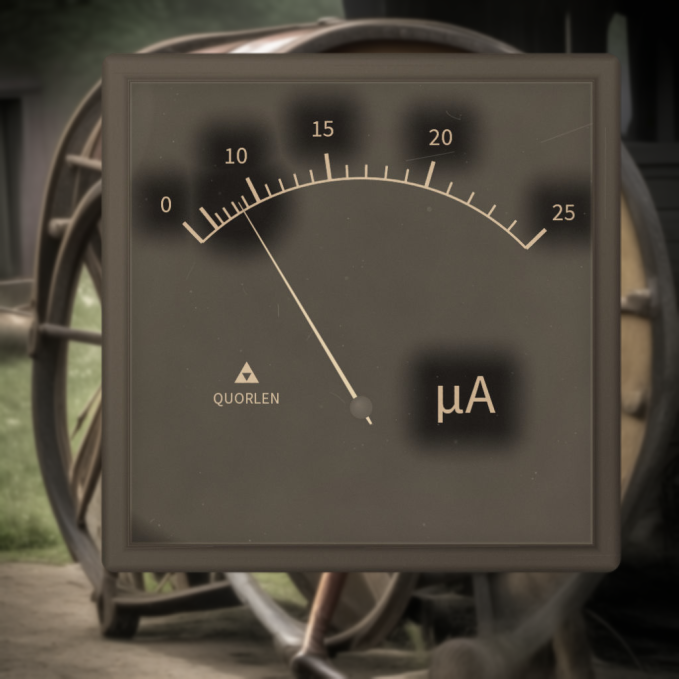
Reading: 8.5 µA
